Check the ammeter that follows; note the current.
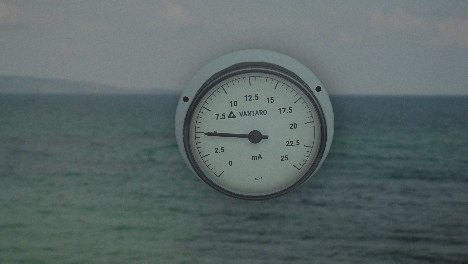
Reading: 5 mA
